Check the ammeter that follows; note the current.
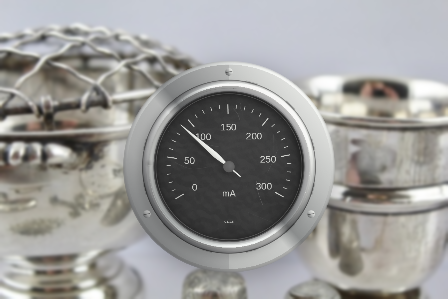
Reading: 90 mA
